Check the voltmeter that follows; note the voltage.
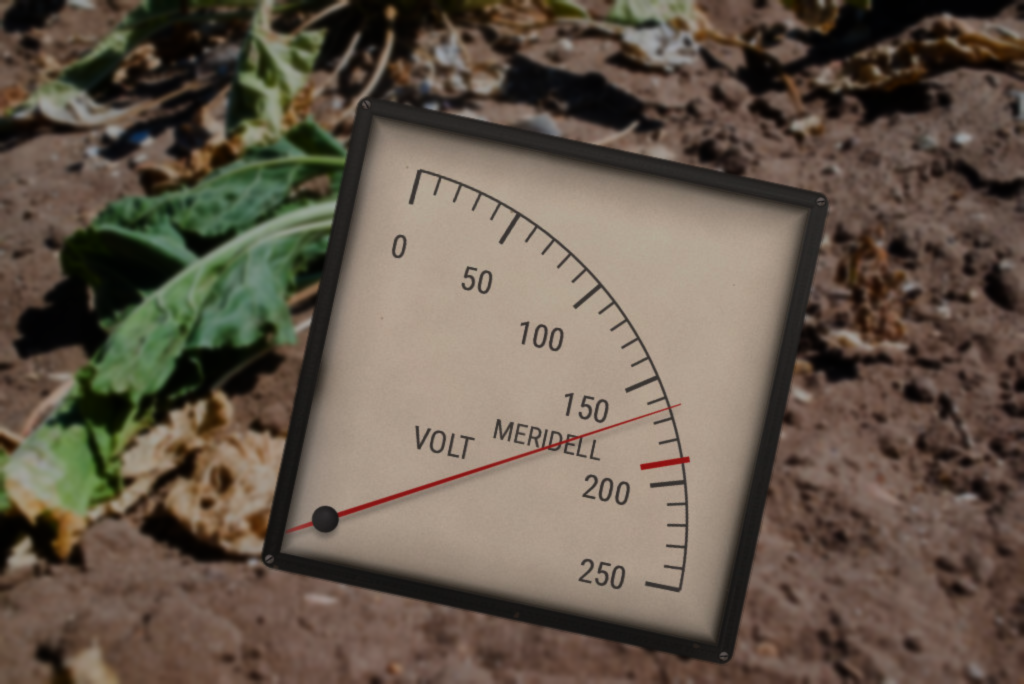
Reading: 165 V
